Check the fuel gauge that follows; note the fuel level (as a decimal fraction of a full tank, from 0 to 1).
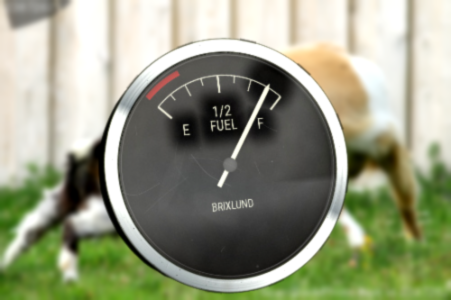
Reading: 0.875
